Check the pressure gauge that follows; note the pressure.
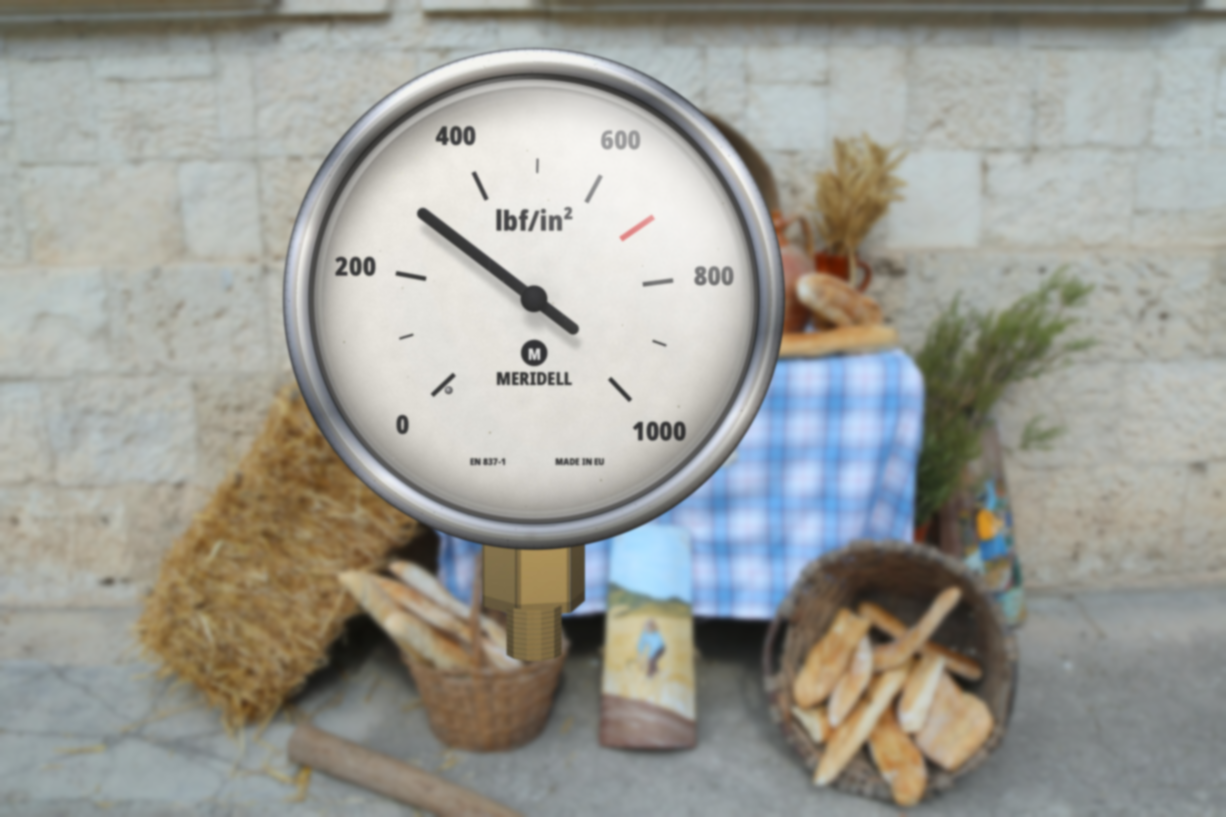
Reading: 300 psi
